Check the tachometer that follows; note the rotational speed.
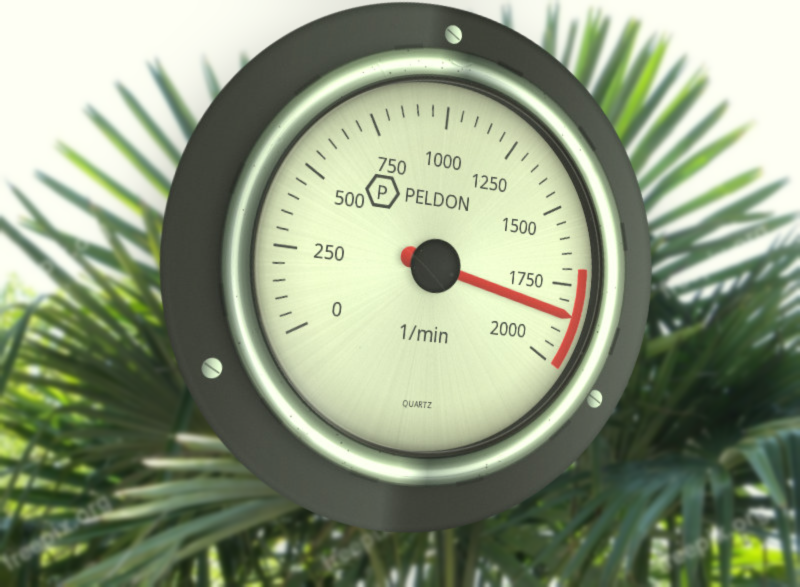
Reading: 1850 rpm
